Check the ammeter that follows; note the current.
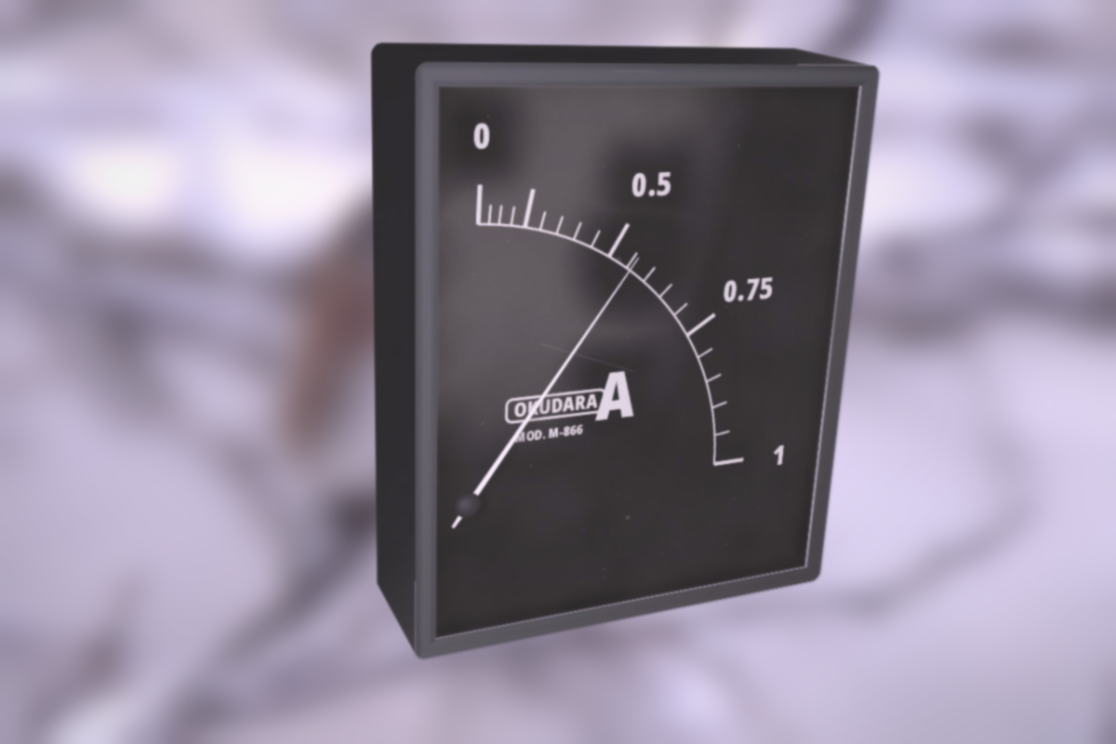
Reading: 0.55 A
